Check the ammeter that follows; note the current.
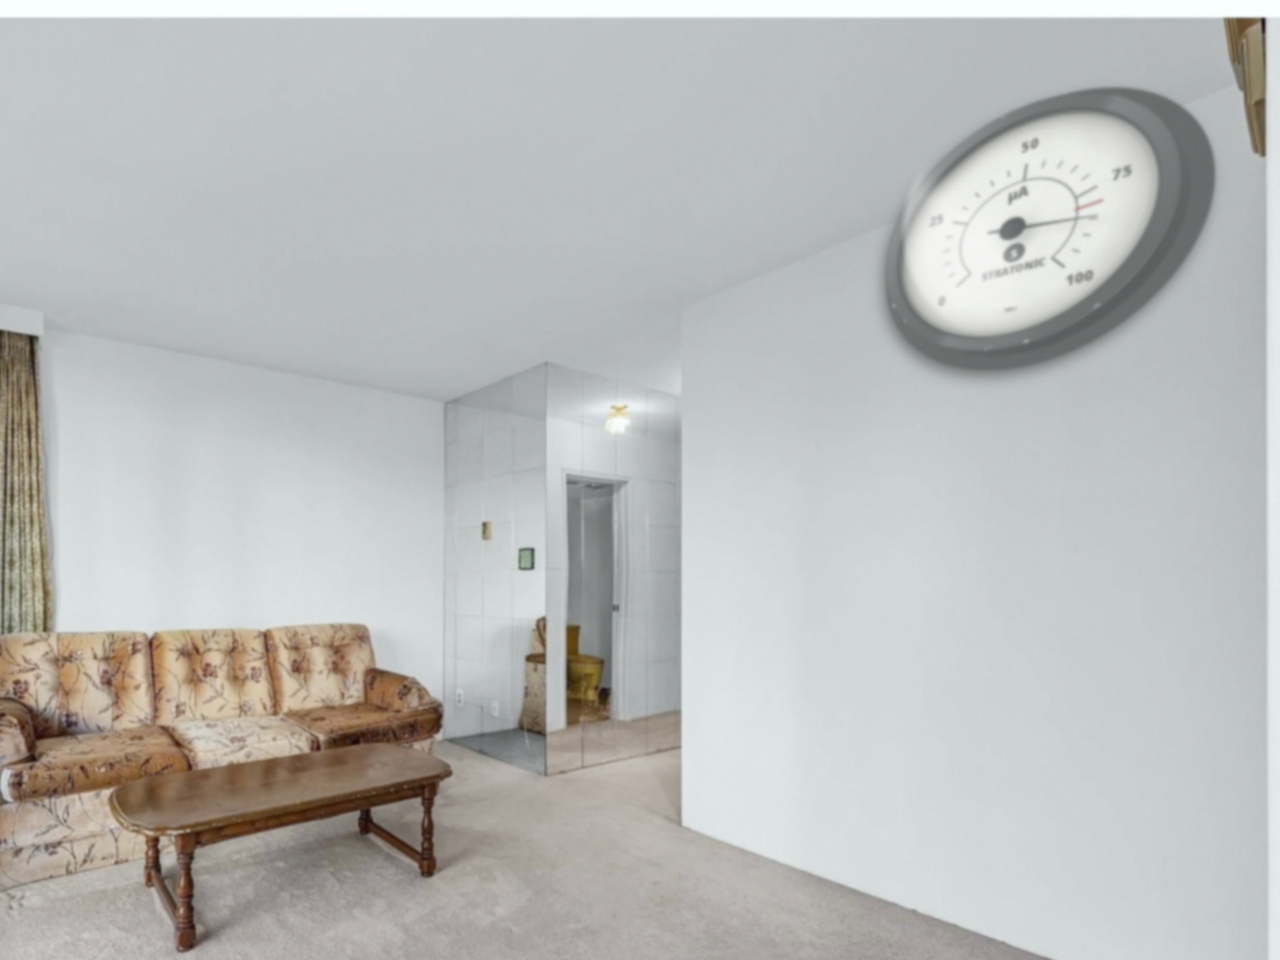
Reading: 85 µA
